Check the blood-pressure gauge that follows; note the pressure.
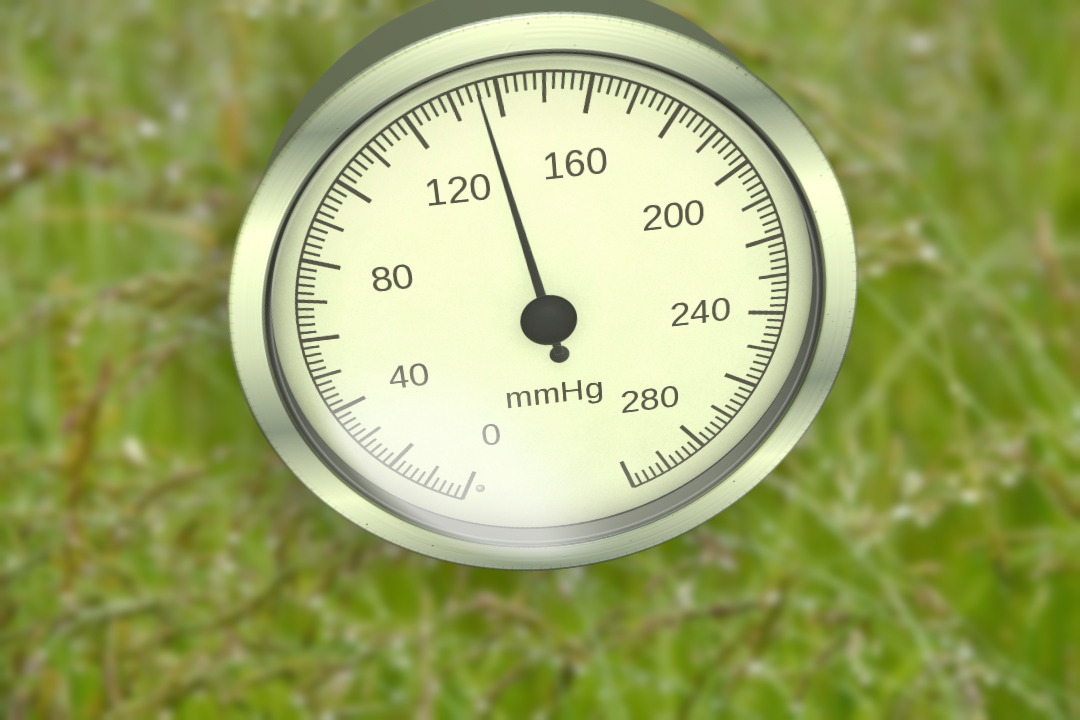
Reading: 136 mmHg
